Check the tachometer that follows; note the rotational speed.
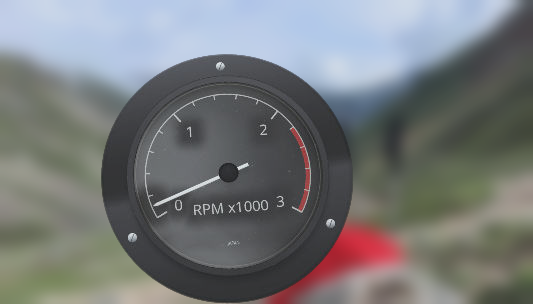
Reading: 100 rpm
